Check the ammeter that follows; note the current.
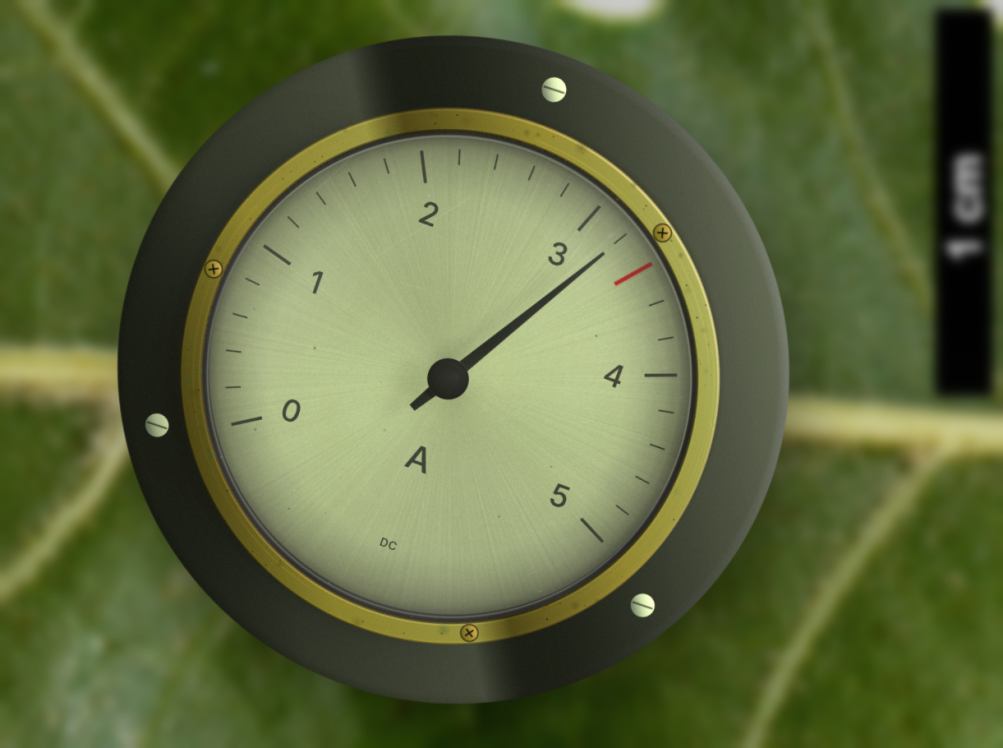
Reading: 3.2 A
